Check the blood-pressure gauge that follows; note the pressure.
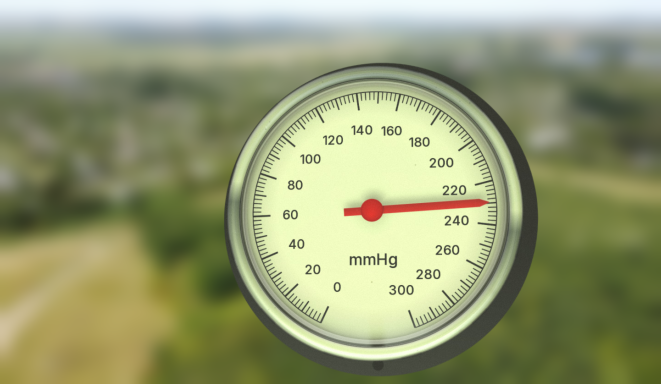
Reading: 230 mmHg
